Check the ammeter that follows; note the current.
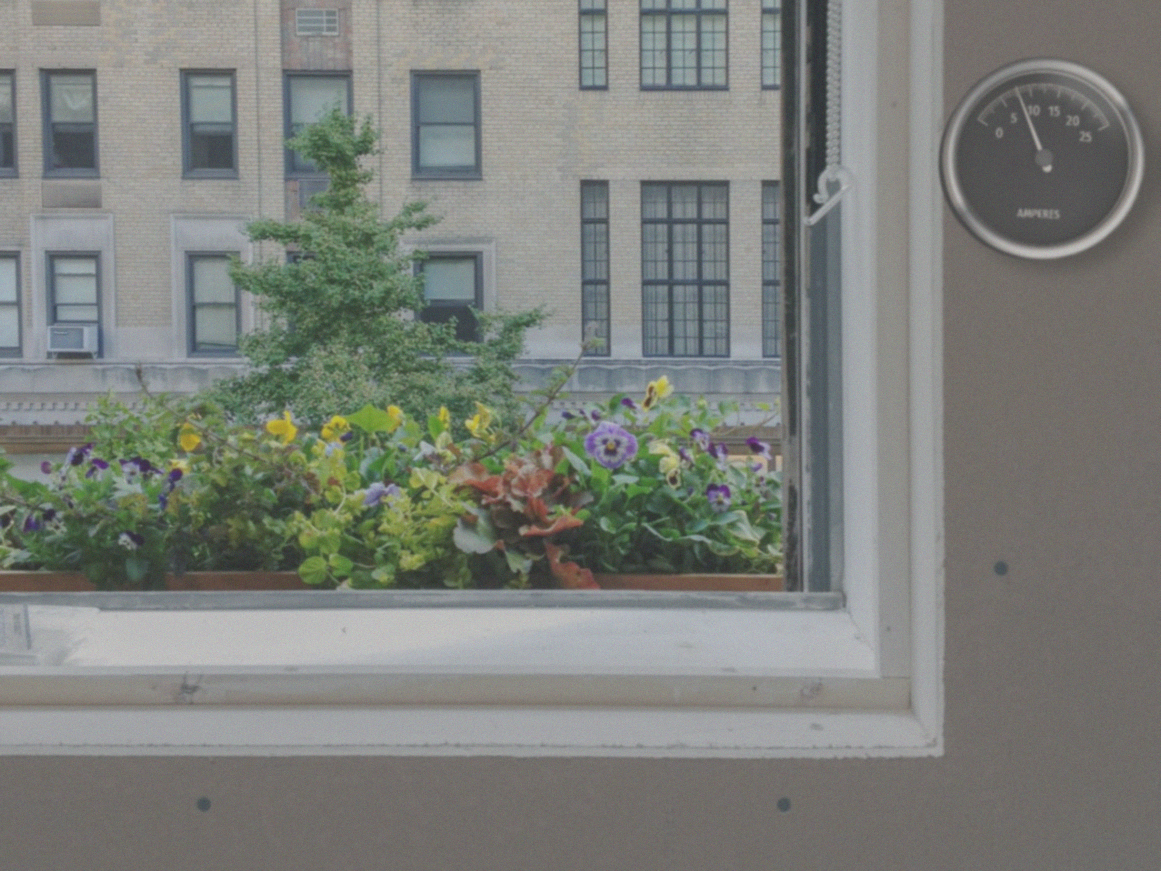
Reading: 7.5 A
